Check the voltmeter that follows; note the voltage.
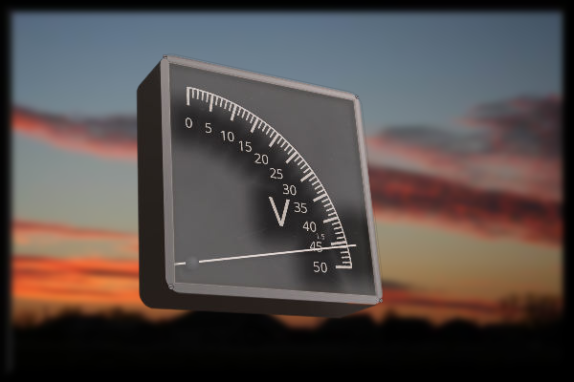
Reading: 46 V
